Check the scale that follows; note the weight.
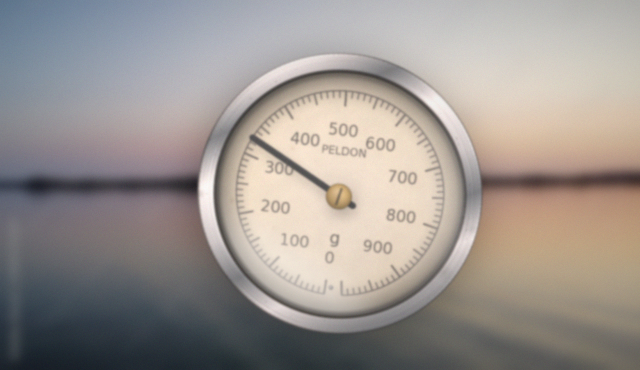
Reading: 330 g
